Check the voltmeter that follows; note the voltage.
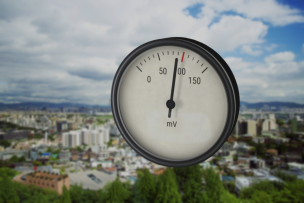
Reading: 90 mV
